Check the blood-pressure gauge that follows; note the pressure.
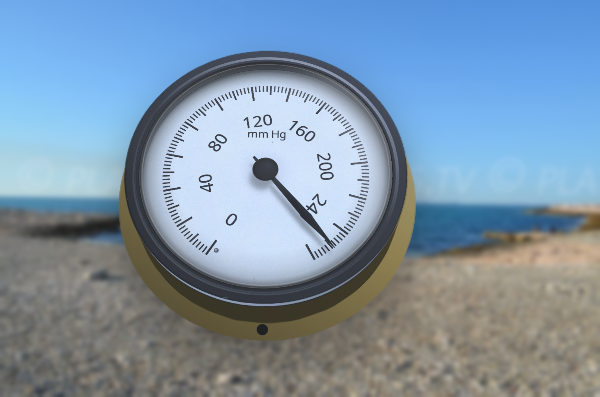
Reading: 250 mmHg
